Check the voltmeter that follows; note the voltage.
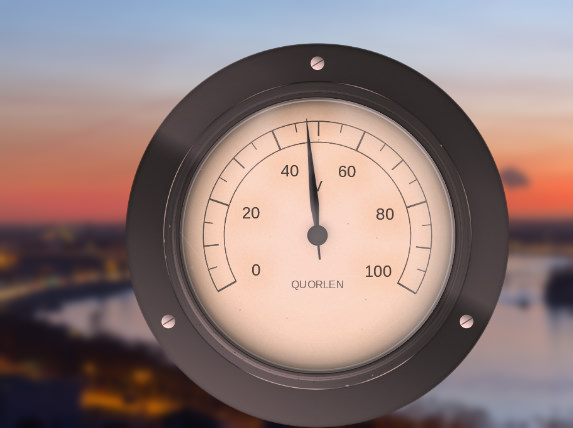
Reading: 47.5 V
